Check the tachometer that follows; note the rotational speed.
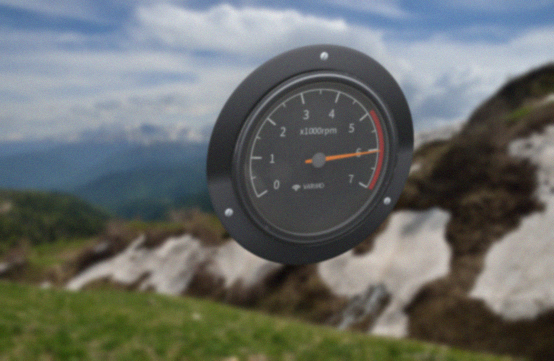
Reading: 6000 rpm
